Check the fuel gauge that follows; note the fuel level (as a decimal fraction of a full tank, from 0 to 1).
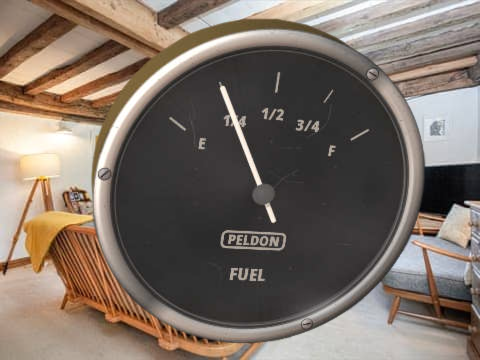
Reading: 0.25
